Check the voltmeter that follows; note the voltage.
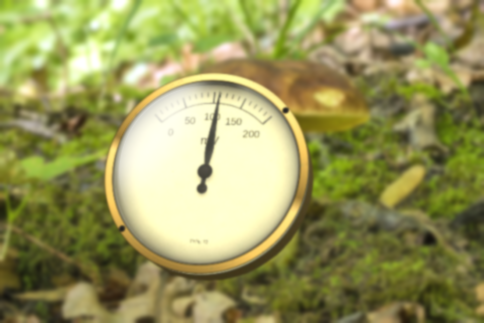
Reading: 110 mV
